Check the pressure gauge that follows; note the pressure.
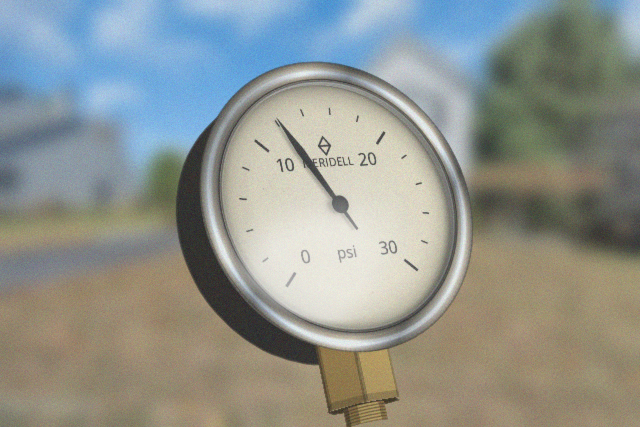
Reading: 12 psi
